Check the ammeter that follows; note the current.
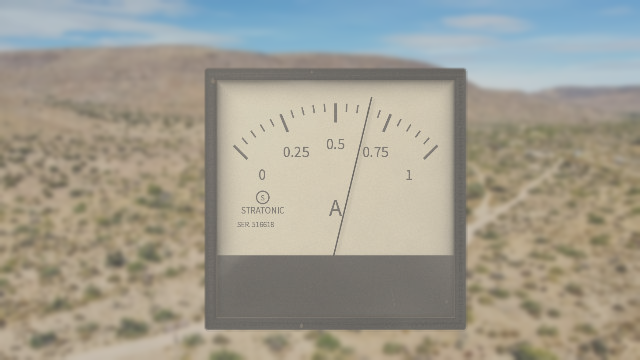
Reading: 0.65 A
